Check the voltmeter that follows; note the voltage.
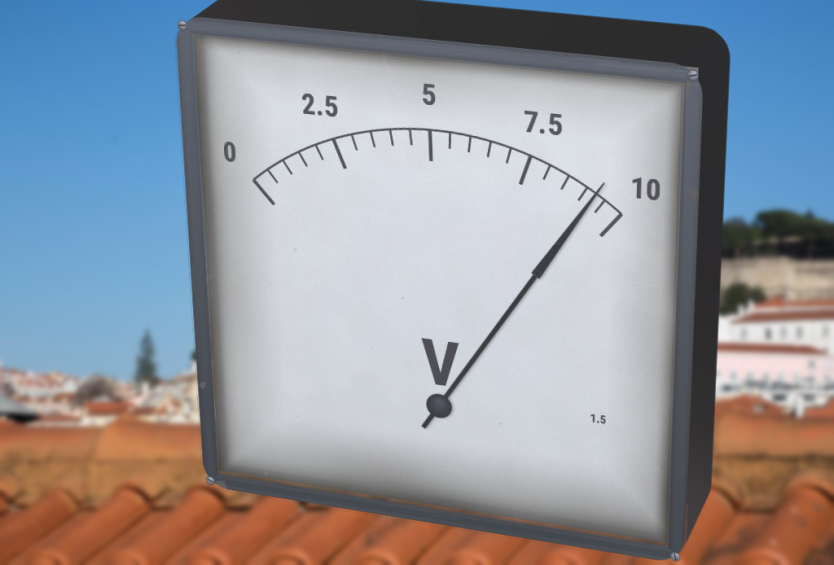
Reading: 9.25 V
